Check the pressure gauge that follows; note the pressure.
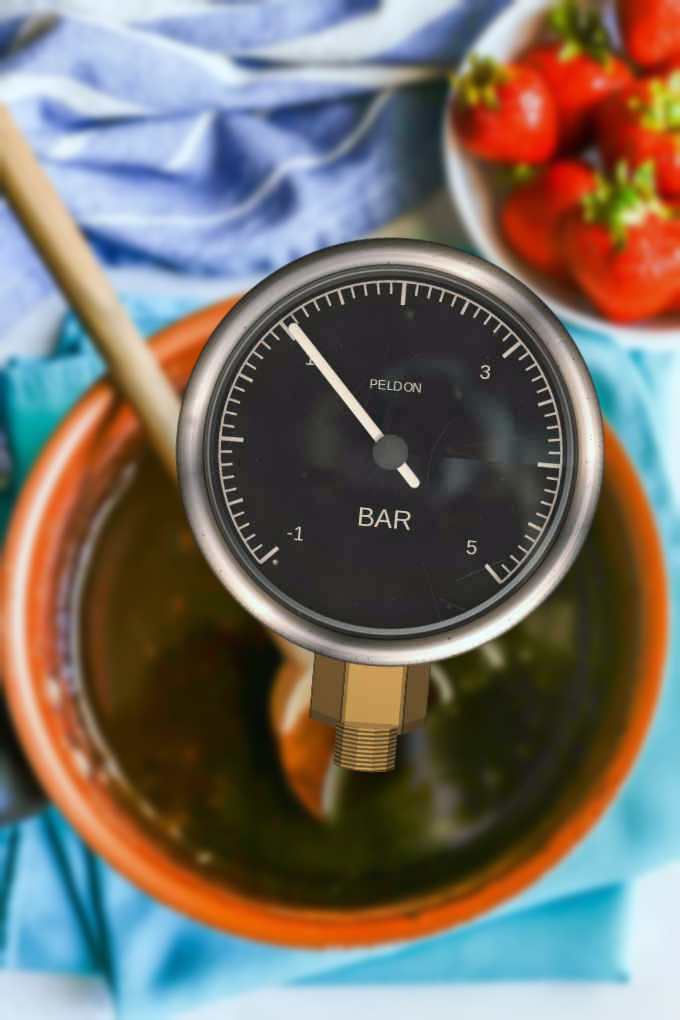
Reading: 1.05 bar
